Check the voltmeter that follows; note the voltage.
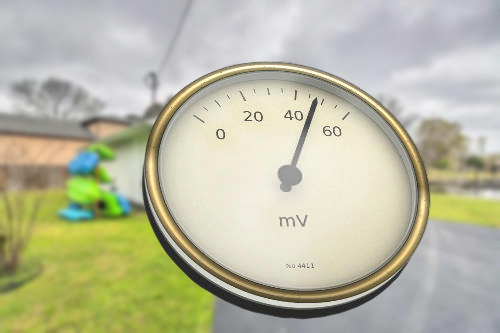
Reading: 47.5 mV
